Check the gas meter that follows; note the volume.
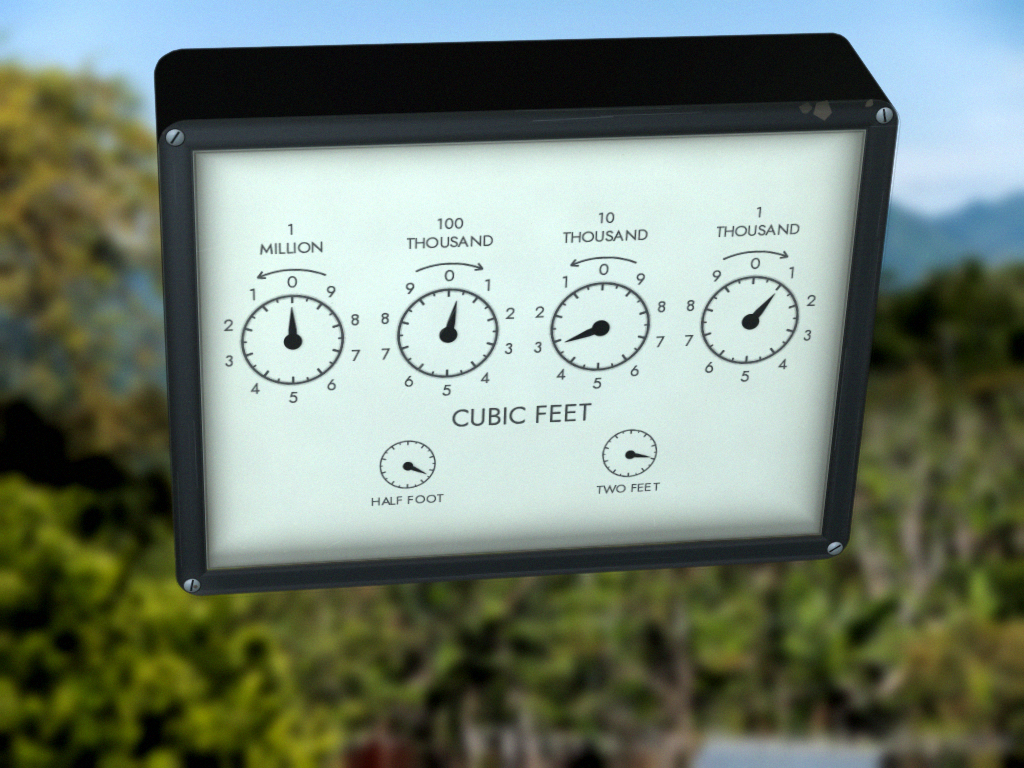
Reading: 3100 ft³
